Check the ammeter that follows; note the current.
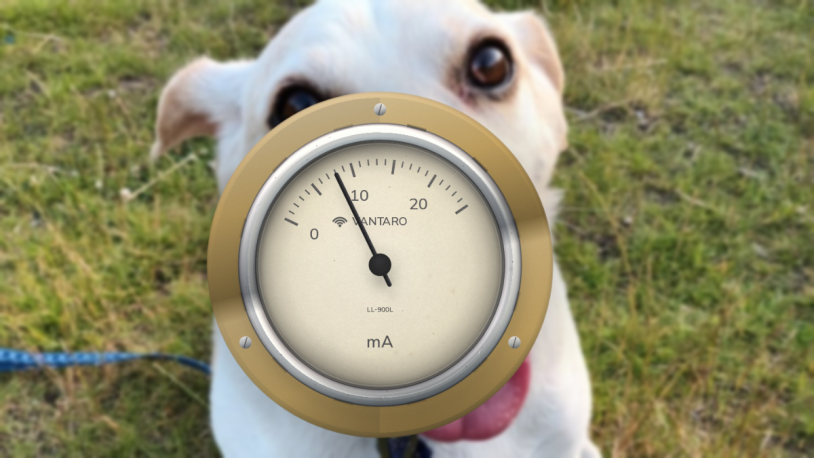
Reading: 8 mA
